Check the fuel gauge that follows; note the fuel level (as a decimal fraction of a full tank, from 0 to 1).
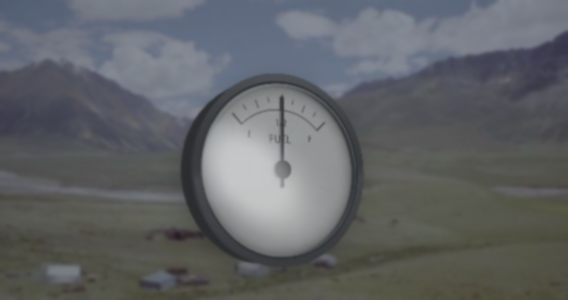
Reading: 0.5
